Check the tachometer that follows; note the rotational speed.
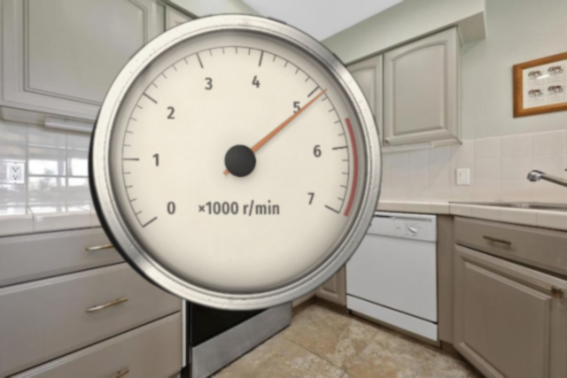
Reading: 5100 rpm
